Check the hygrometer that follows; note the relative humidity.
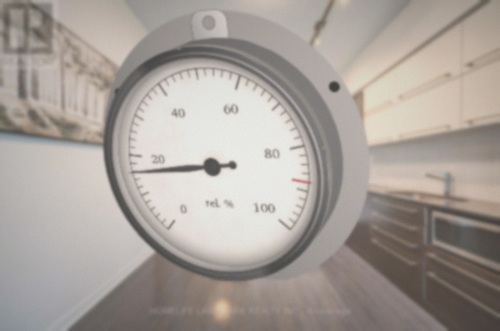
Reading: 16 %
